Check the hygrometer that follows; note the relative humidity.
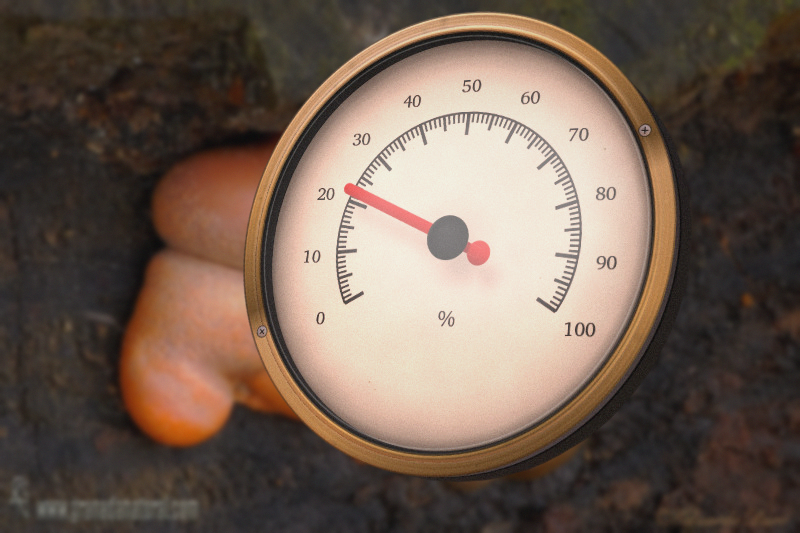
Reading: 22 %
